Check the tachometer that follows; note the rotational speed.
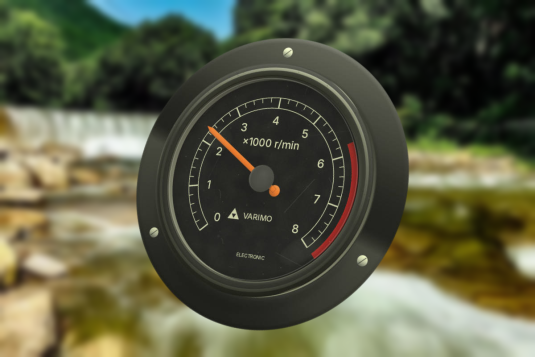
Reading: 2300 rpm
